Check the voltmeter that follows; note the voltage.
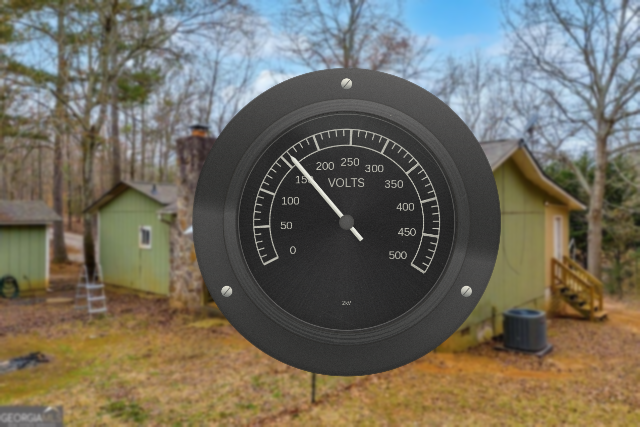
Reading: 160 V
